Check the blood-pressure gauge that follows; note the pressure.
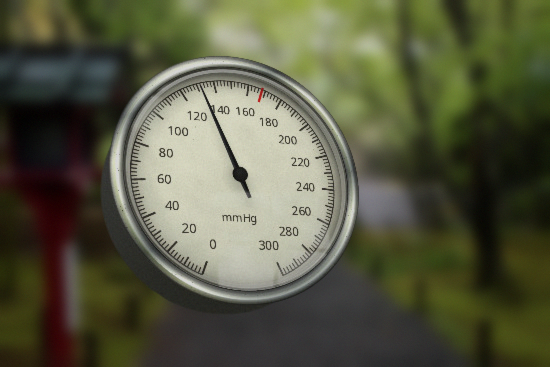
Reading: 130 mmHg
